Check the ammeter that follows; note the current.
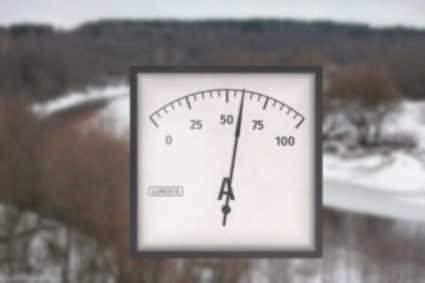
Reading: 60 A
